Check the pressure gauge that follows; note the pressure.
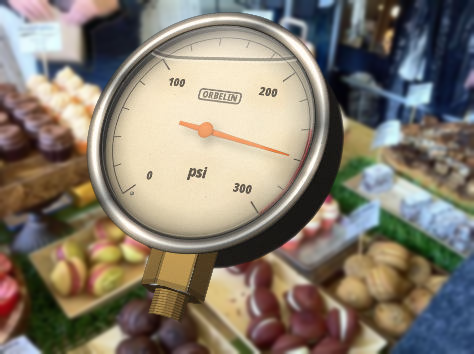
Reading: 260 psi
